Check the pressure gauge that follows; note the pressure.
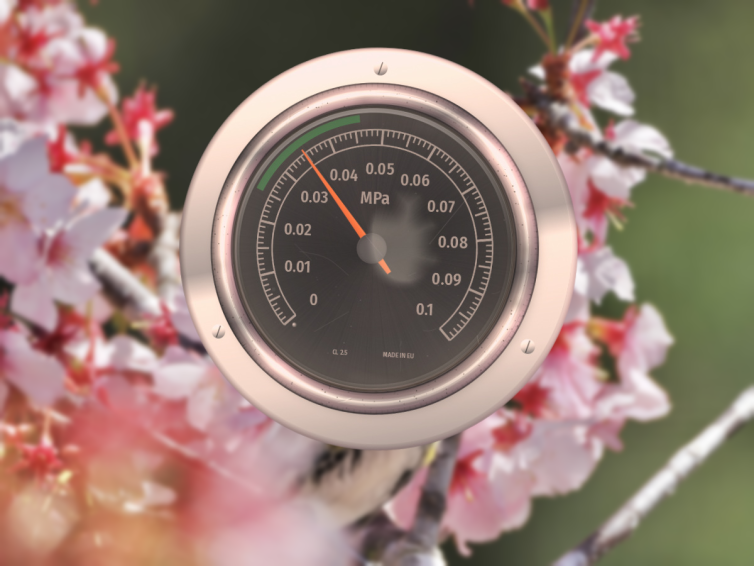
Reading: 0.035 MPa
